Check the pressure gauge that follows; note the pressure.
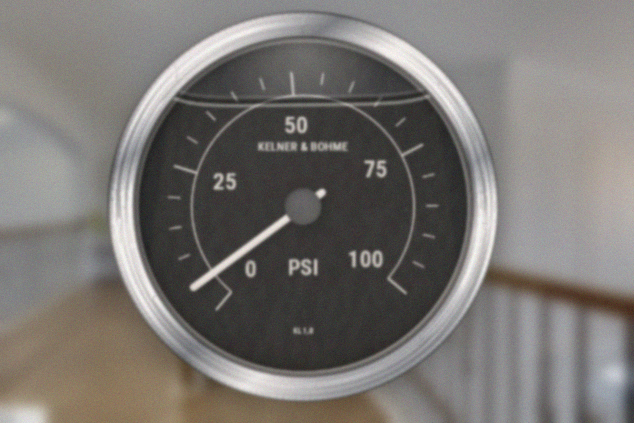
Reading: 5 psi
